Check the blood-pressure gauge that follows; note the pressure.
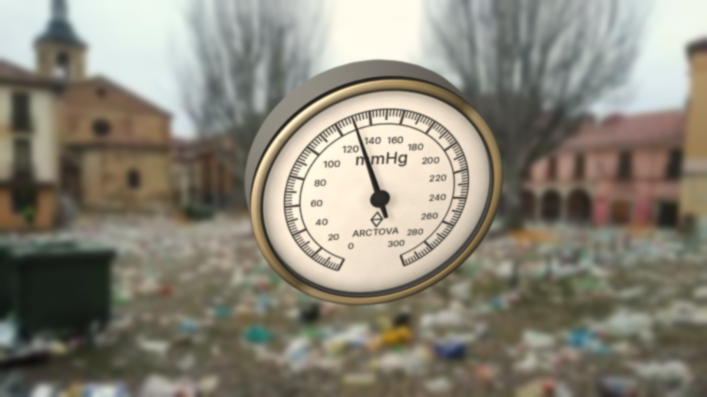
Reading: 130 mmHg
